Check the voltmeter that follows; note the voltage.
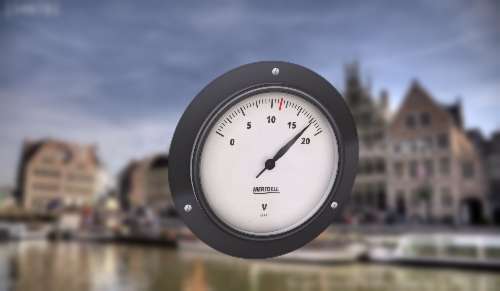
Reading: 17.5 V
